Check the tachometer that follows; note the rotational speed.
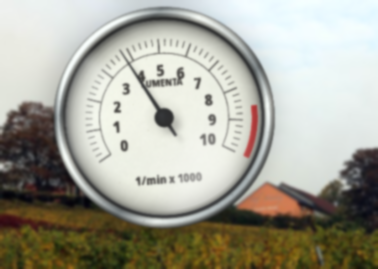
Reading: 3800 rpm
